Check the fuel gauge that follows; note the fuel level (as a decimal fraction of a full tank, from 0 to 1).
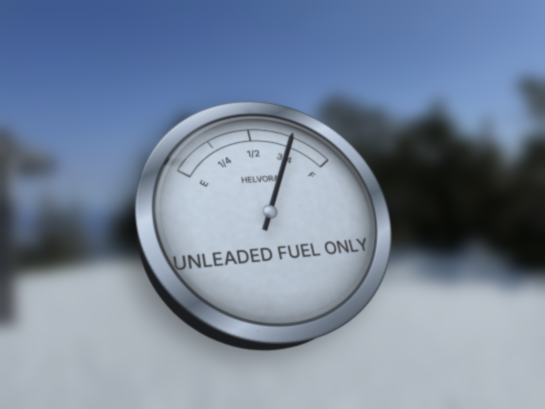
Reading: 0.75
